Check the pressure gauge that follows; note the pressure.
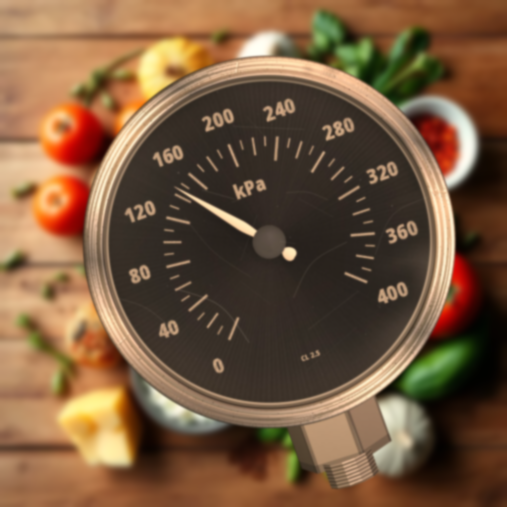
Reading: 145 kPa
